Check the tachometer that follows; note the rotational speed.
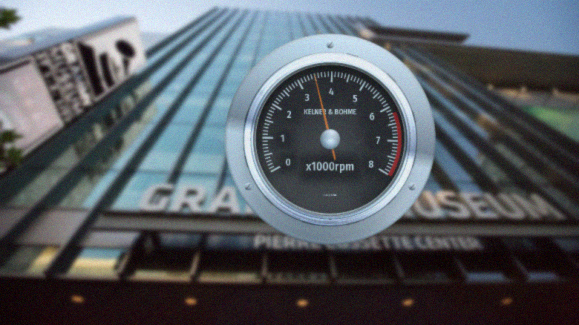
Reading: 3500 rpm
